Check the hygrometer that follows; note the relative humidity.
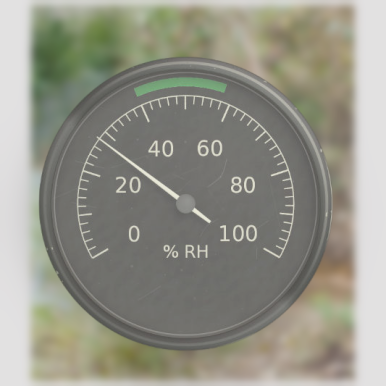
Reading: 28 %
